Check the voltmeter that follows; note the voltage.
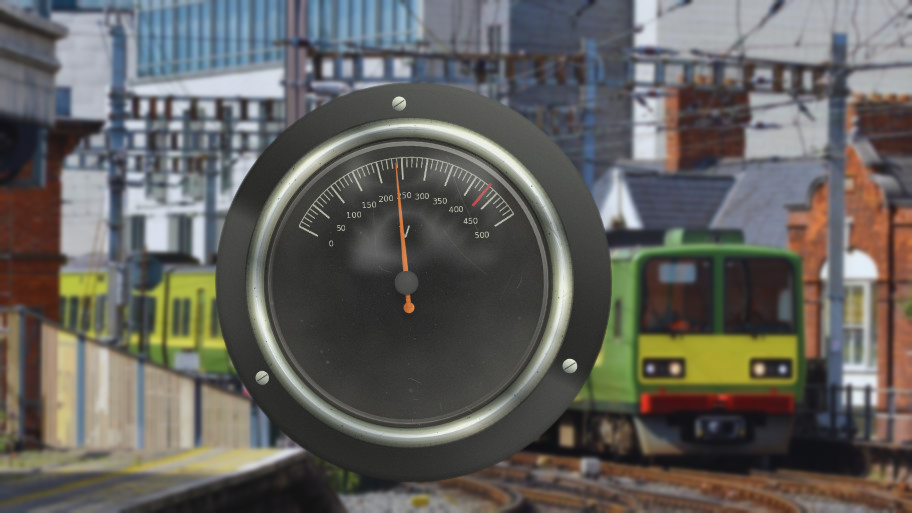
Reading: 240 V
